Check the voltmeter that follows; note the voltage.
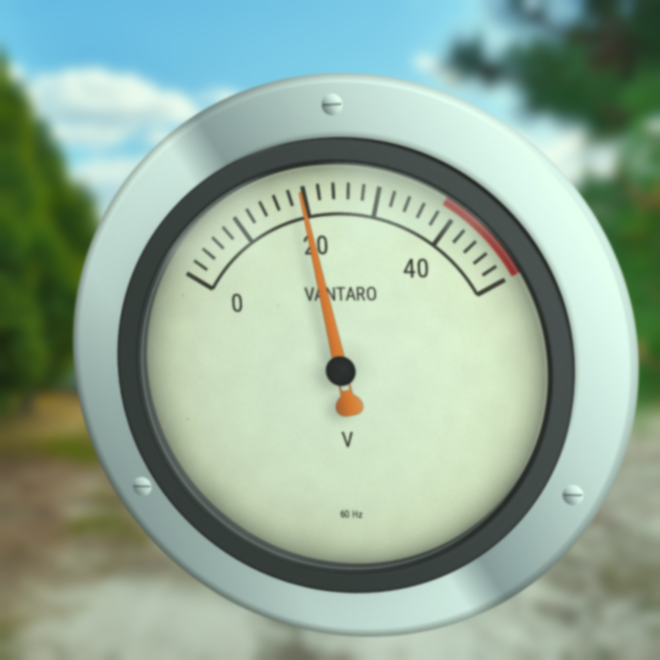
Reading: 20 V
